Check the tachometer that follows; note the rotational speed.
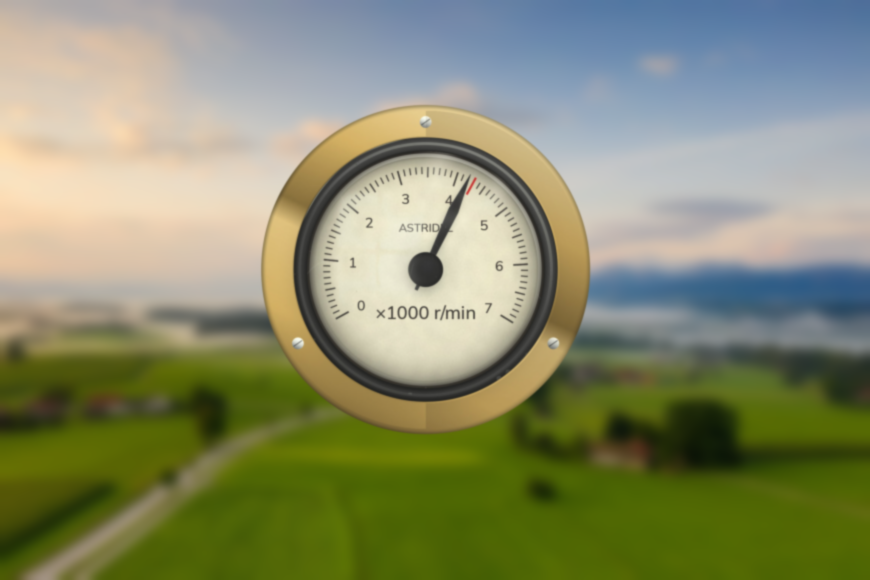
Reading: 4200 rpm
